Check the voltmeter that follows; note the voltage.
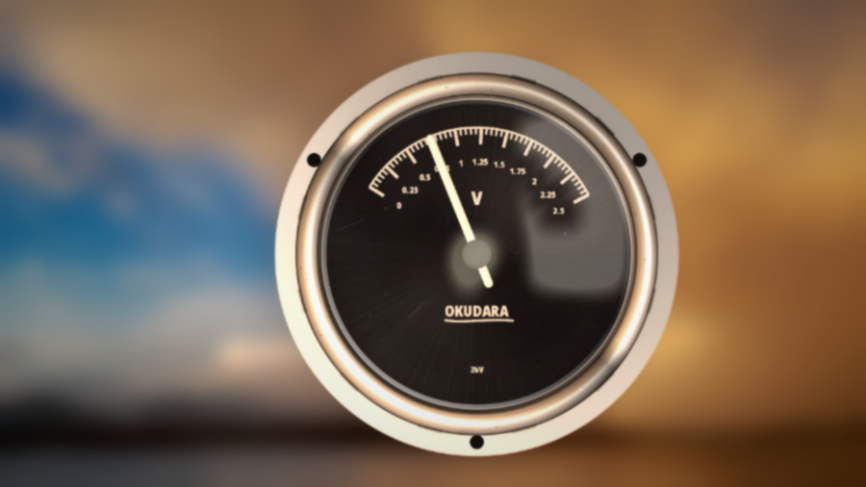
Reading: 0.75 V
